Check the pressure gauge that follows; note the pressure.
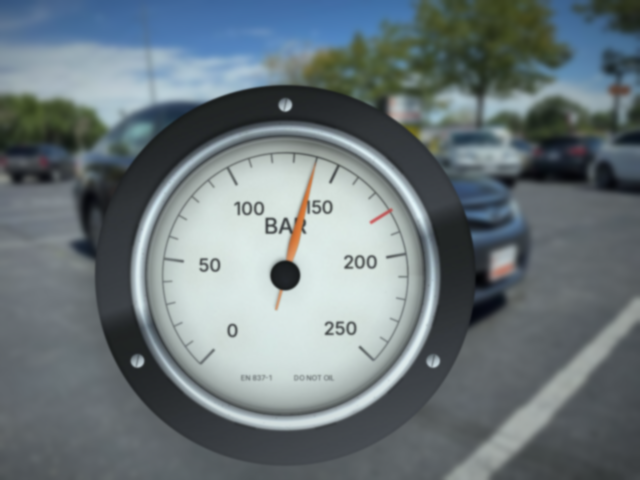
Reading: 140 bar
